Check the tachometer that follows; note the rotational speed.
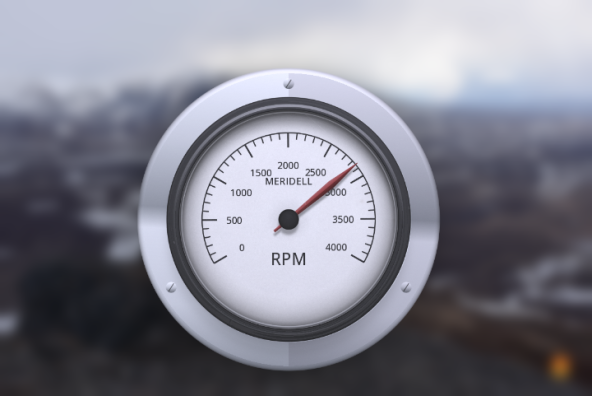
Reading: 2850 rpm
